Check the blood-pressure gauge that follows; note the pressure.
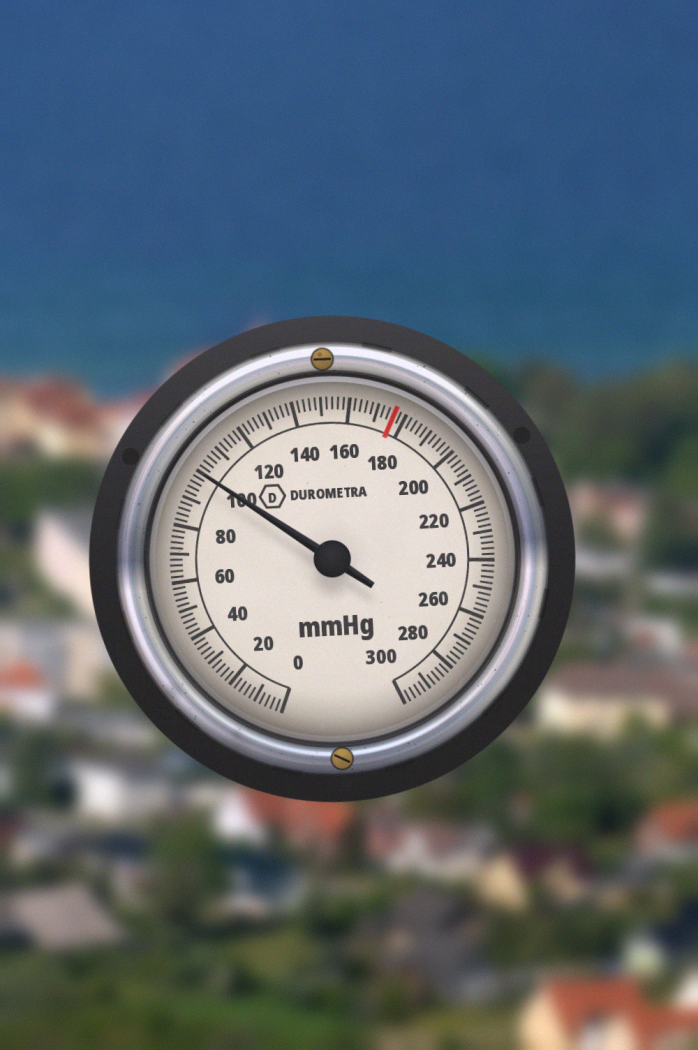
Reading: 100 mmHg
